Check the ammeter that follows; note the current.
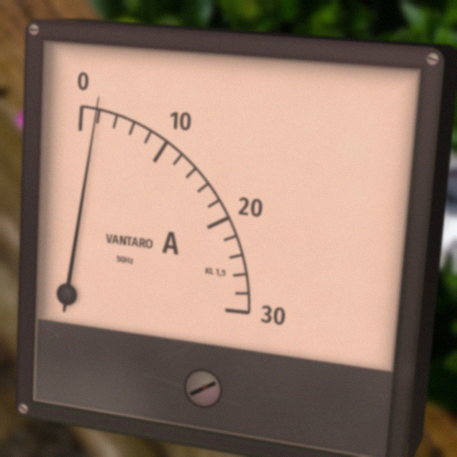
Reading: 2 A
